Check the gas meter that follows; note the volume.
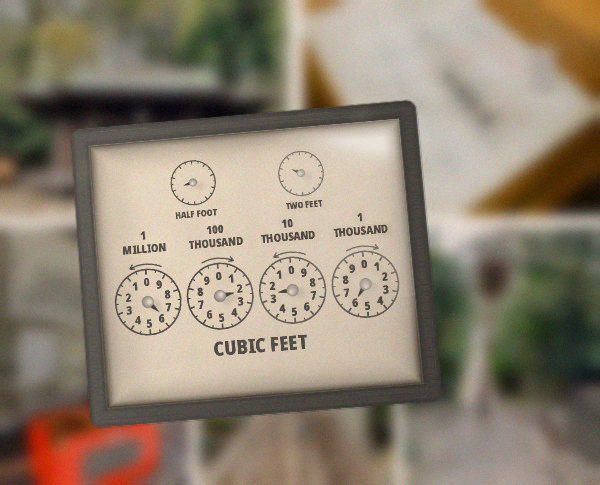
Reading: 622600 ft³
